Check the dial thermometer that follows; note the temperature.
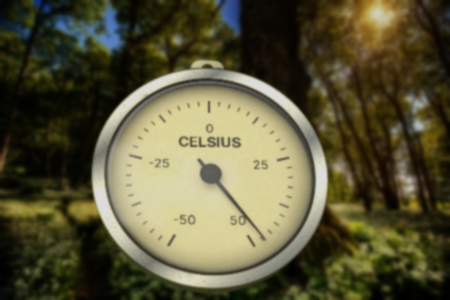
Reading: 47.5 °C
